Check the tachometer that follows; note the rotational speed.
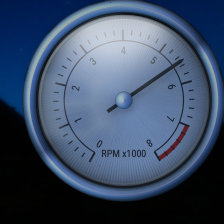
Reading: 5500 rpm
